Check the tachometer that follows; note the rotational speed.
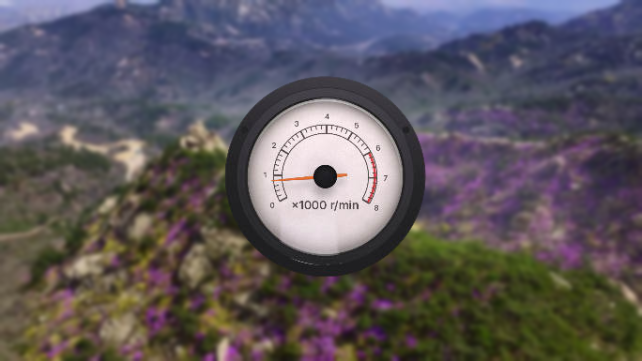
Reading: 800 rpm
